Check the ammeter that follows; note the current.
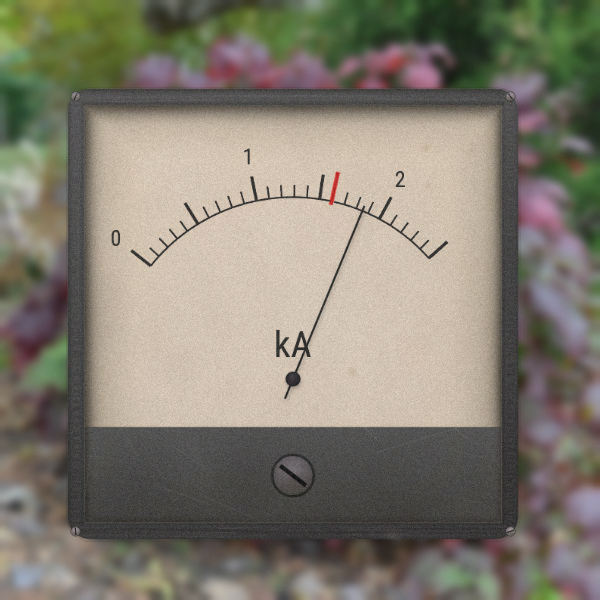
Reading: 1.85 kA
